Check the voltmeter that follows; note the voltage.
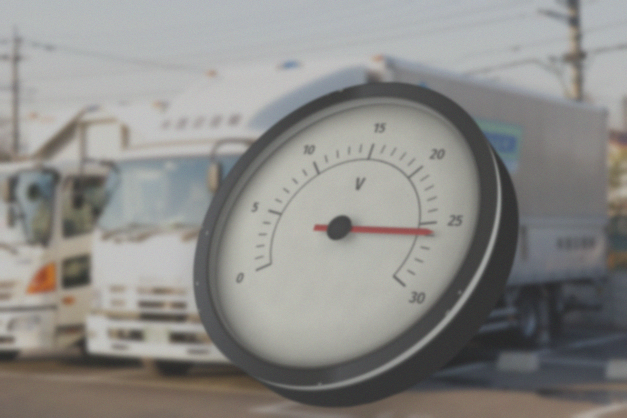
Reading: 26 V
